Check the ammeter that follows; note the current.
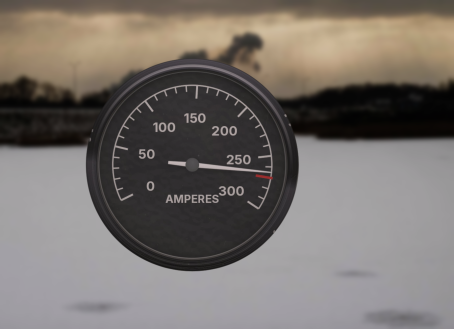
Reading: 265 A
